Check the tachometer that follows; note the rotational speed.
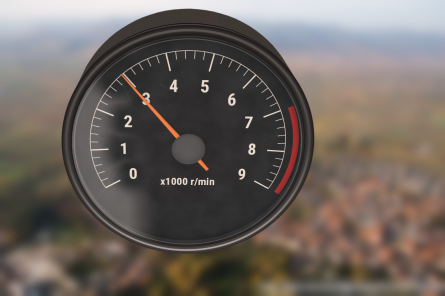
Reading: 3000 rpm
